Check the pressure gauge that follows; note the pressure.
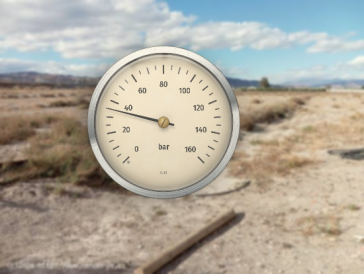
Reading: 35 bar
